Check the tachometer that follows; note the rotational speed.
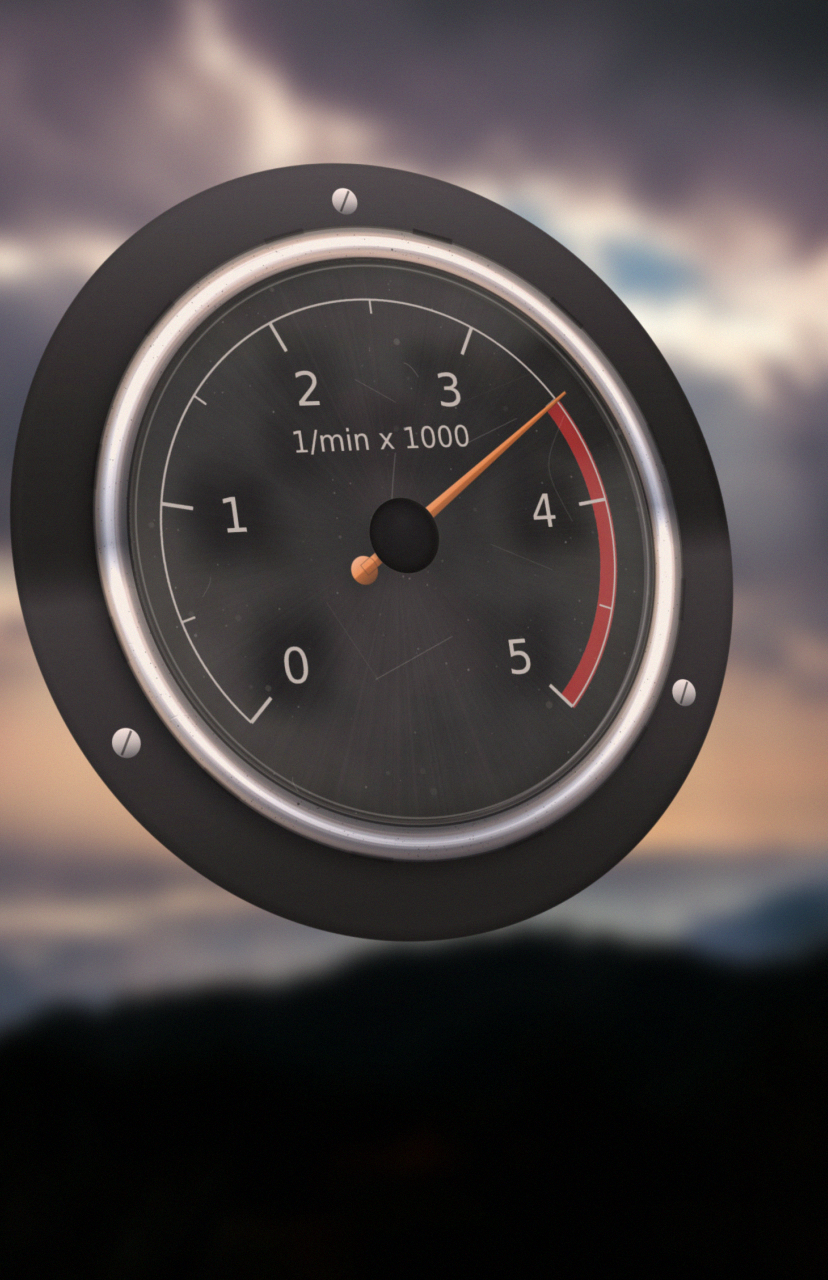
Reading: 3500 rpm
